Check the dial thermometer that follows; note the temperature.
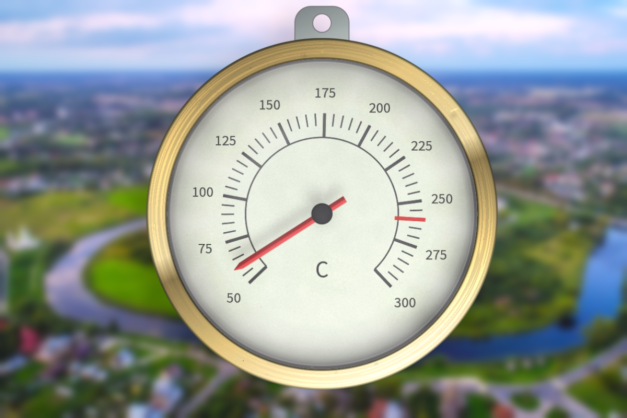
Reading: 60 °C
